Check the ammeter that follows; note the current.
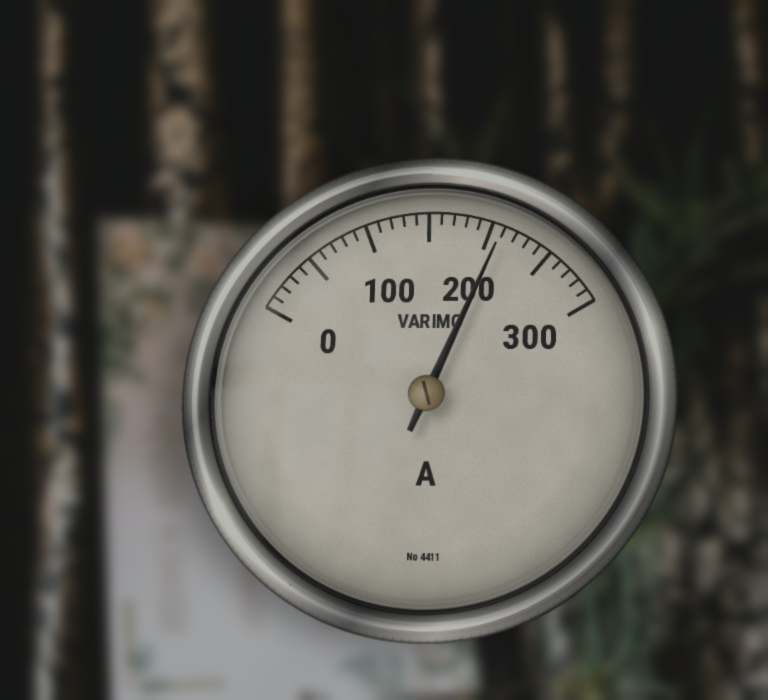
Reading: 210 A
